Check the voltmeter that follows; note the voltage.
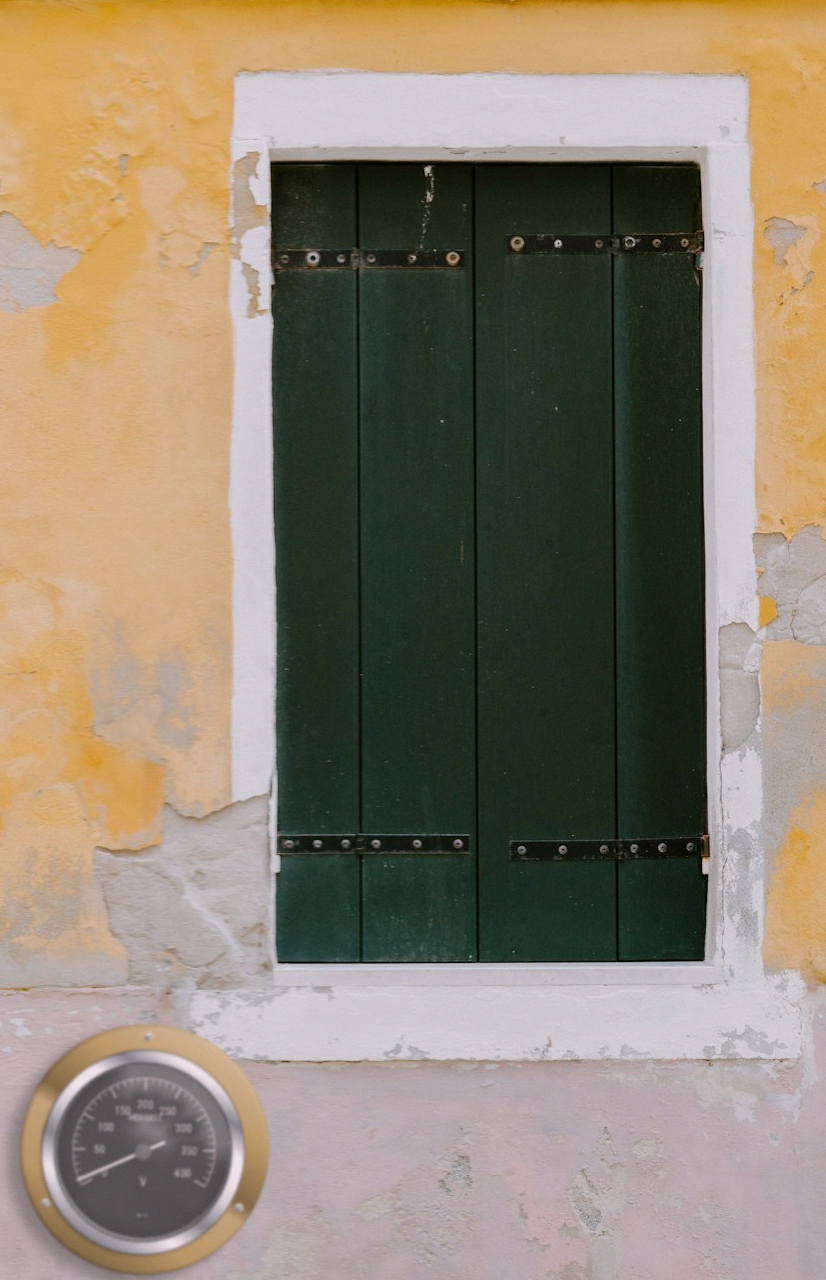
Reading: 10 V
